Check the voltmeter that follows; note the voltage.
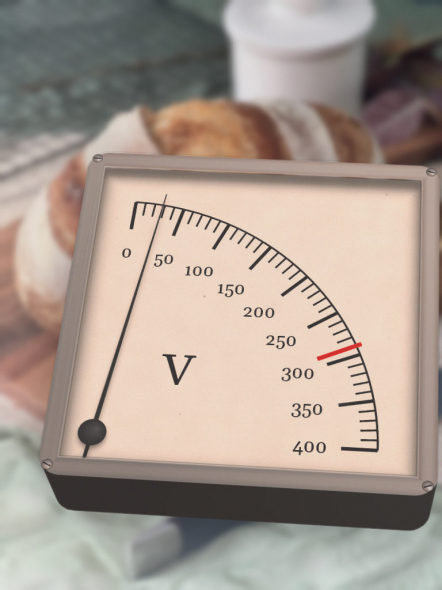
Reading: 30 V
